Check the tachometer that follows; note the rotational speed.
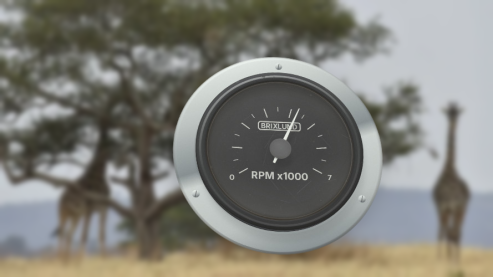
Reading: 4250 rpm
